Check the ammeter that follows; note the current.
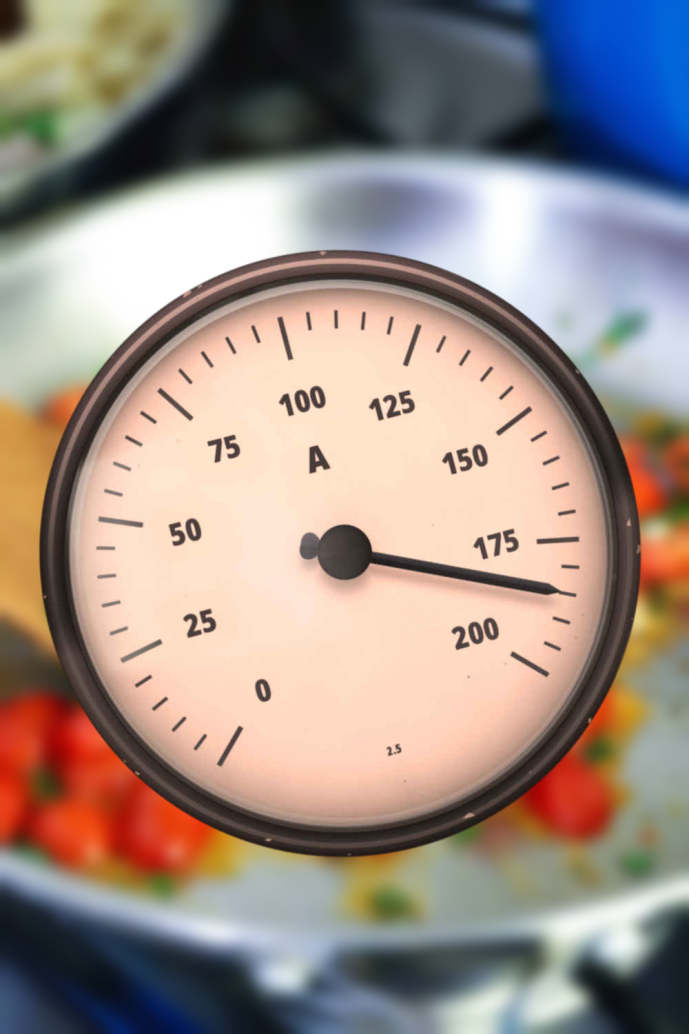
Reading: 185 A
